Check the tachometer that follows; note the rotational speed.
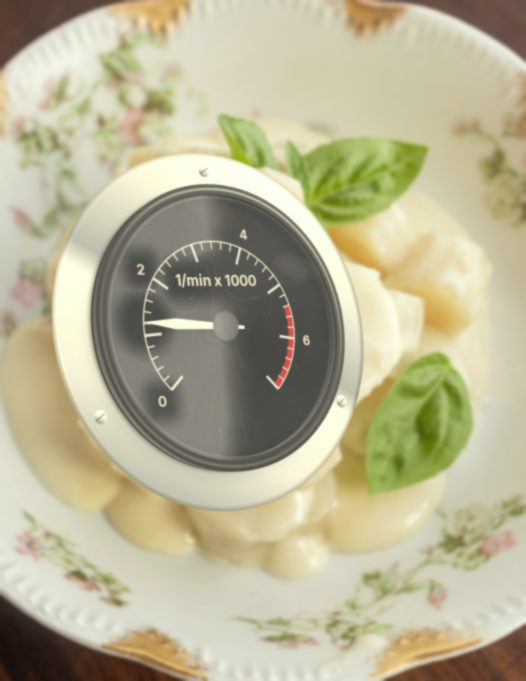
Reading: 1200 rpm
